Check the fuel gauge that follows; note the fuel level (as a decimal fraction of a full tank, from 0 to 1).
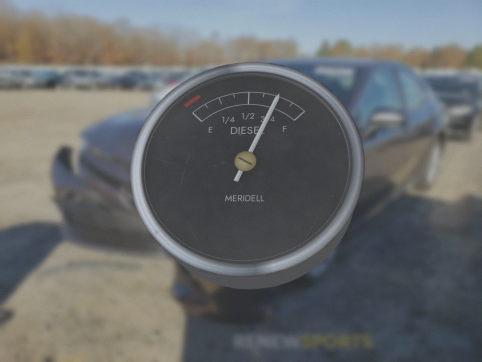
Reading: 0.75
